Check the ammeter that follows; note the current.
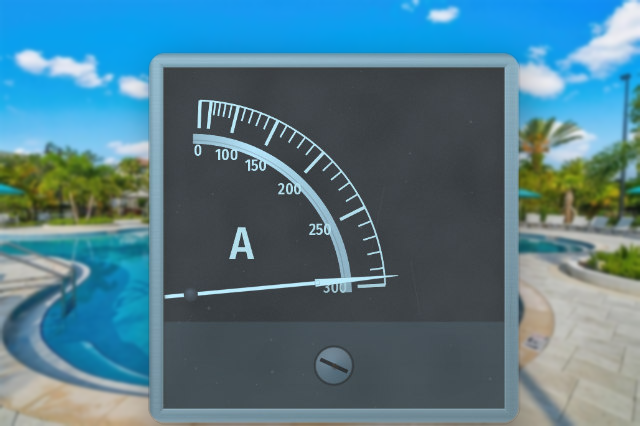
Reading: 295 A
